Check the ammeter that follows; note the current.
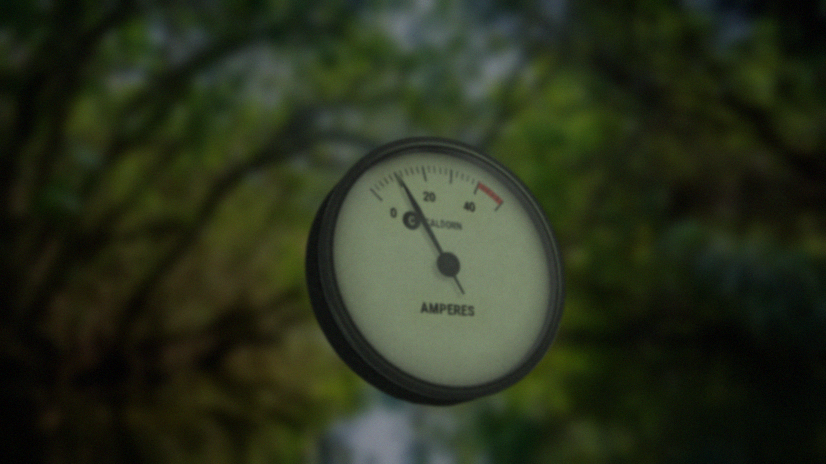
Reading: 10 A
